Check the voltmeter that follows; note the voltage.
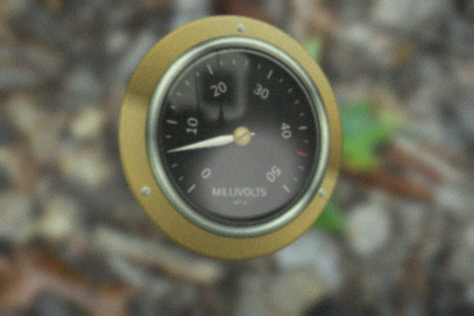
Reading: 6 mV
